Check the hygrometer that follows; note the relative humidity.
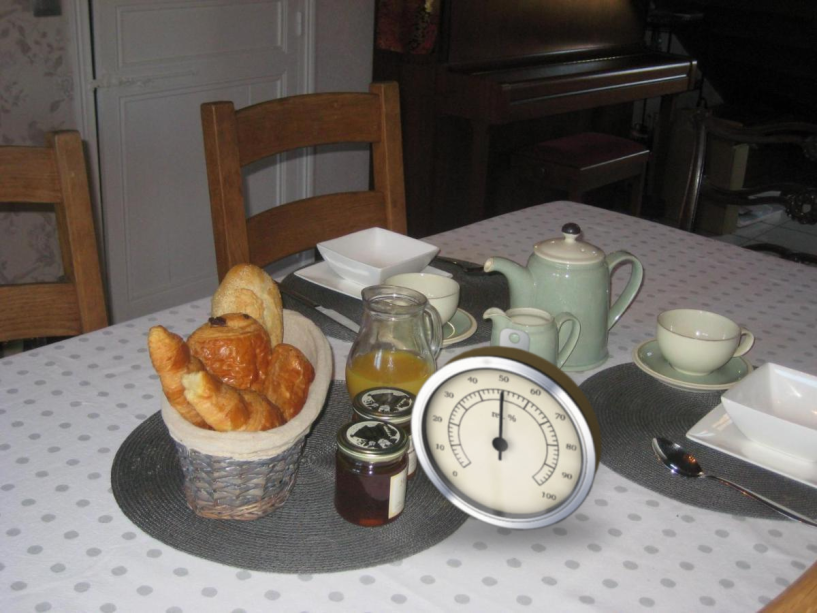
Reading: 50 %
